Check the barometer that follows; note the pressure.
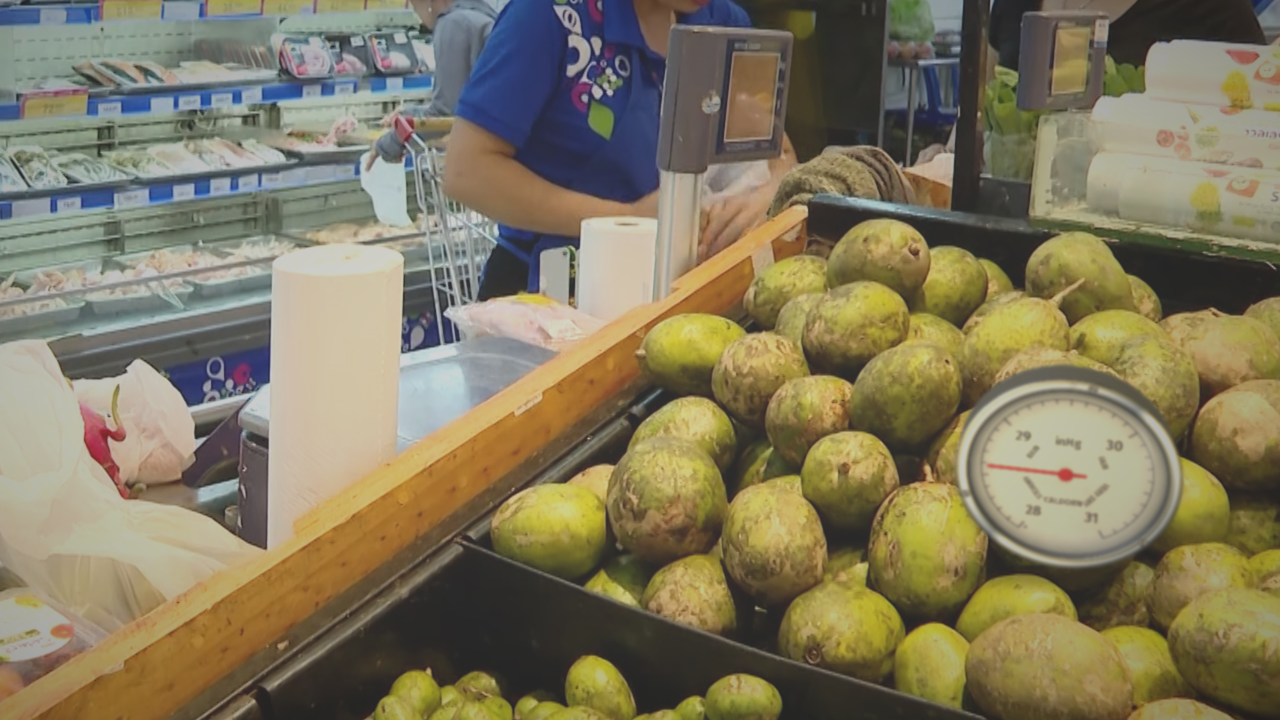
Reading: 28.6 inHg
